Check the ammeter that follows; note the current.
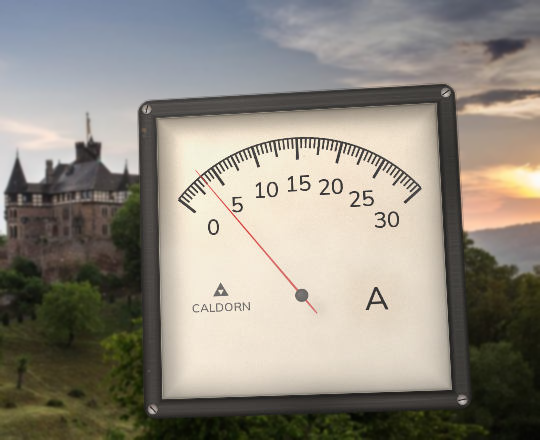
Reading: 3.5 A
